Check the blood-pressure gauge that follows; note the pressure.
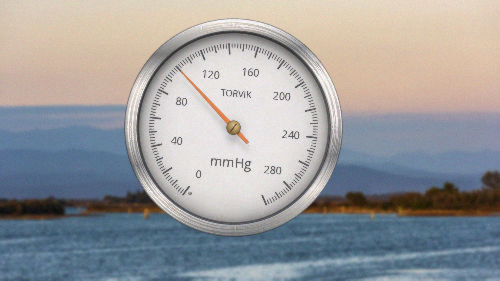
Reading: 100 mmHg
